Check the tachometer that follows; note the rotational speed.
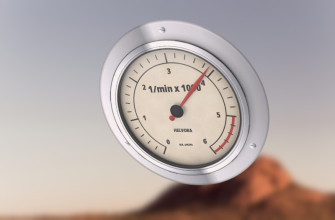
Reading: 3900 rpm
